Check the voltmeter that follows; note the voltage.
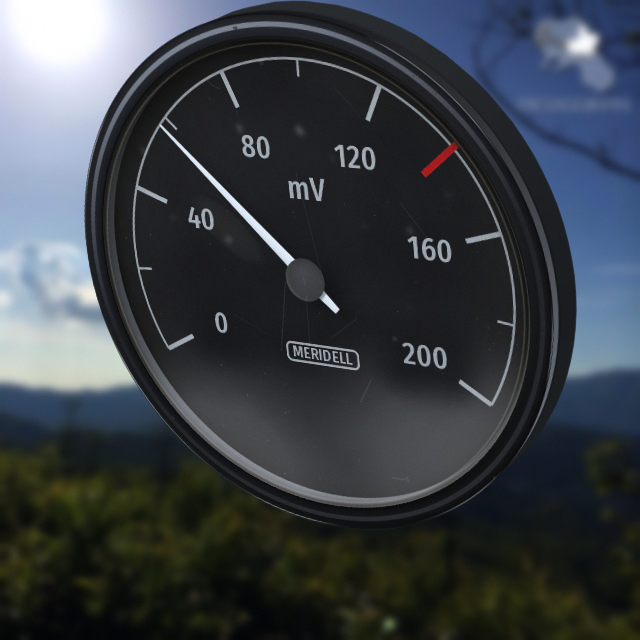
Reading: 60 mV
